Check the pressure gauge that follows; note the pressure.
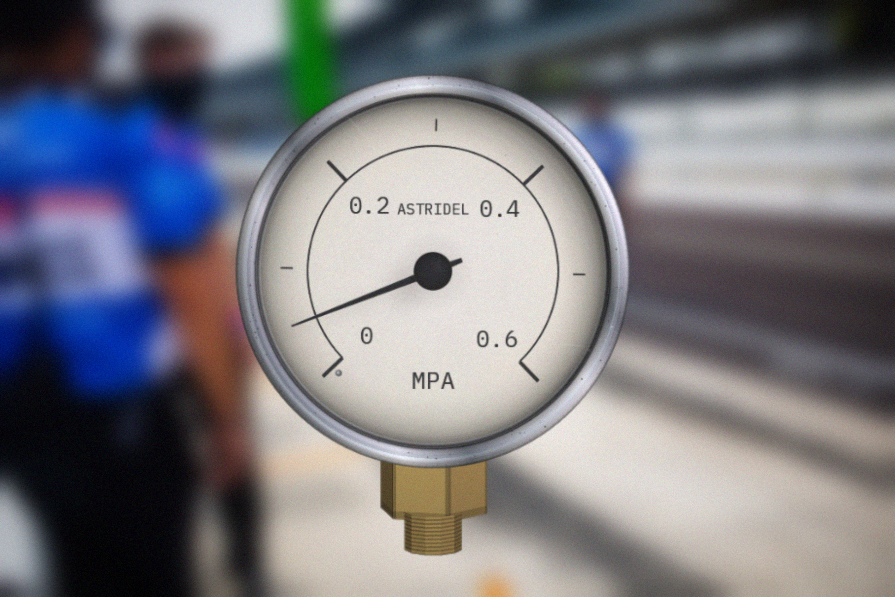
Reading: 0.05 MPa
